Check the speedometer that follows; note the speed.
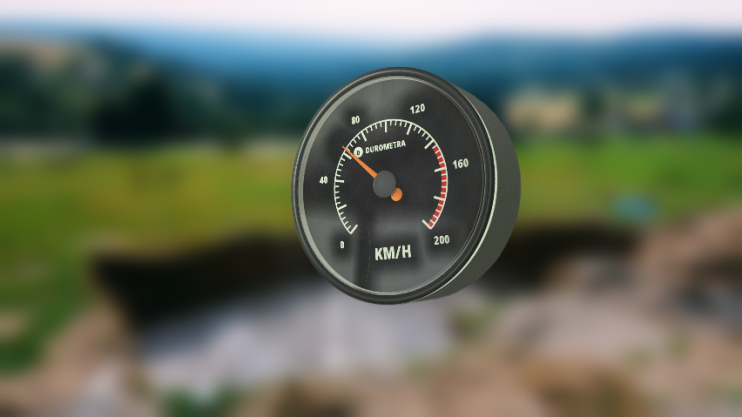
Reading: 64 km/h
